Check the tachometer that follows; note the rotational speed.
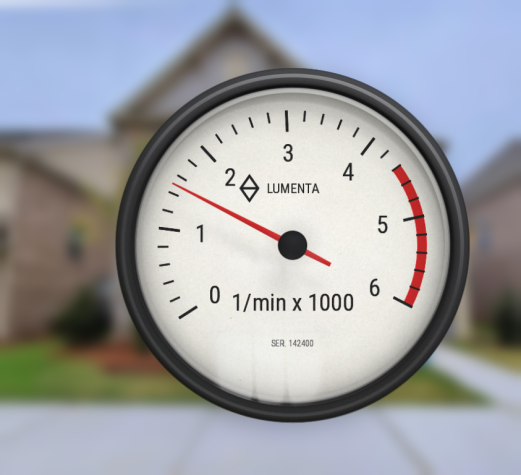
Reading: 1500 rpm
